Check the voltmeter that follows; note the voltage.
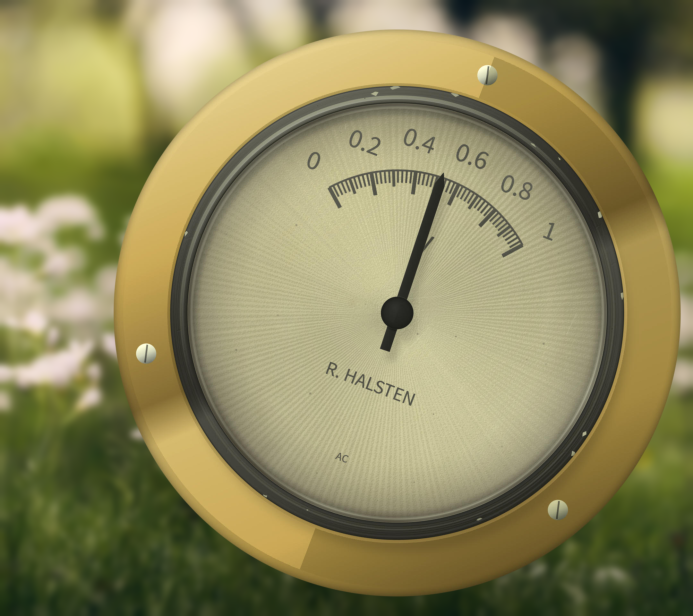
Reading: 0.52 V
